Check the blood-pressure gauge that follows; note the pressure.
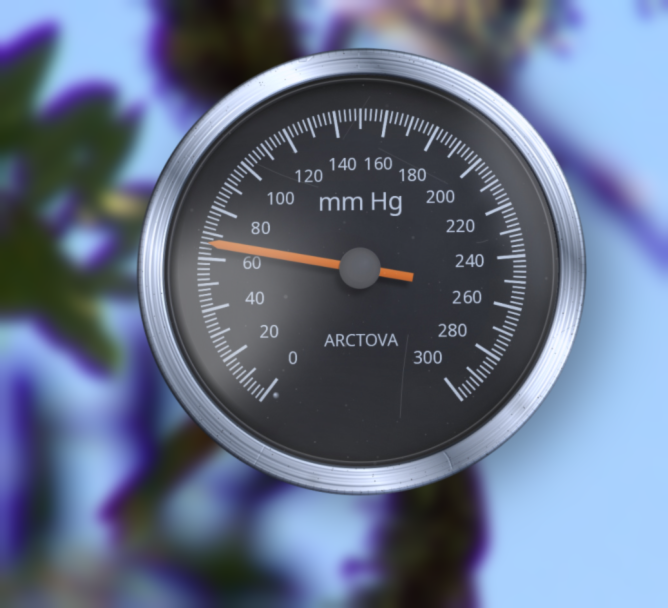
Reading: 66 mmHg
